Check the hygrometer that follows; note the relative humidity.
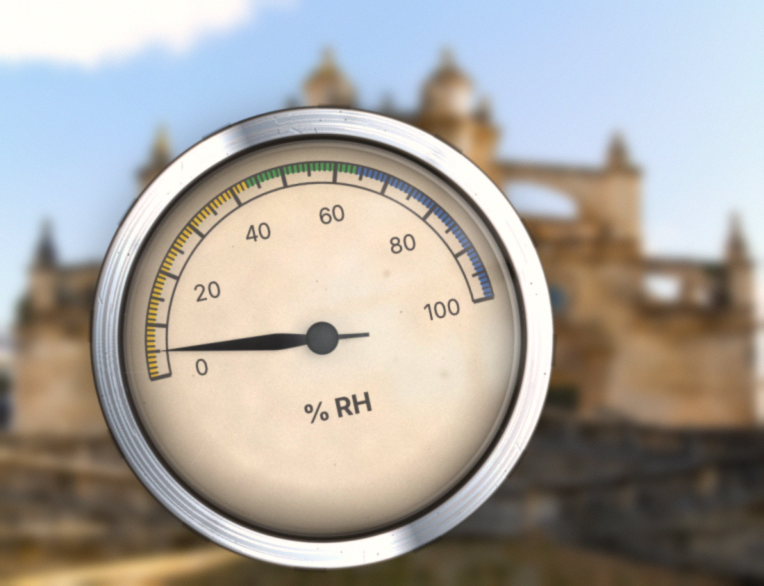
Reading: 5 %
